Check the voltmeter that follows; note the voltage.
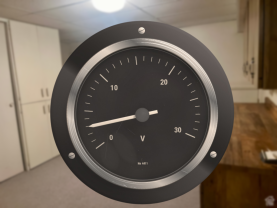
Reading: 3 V
